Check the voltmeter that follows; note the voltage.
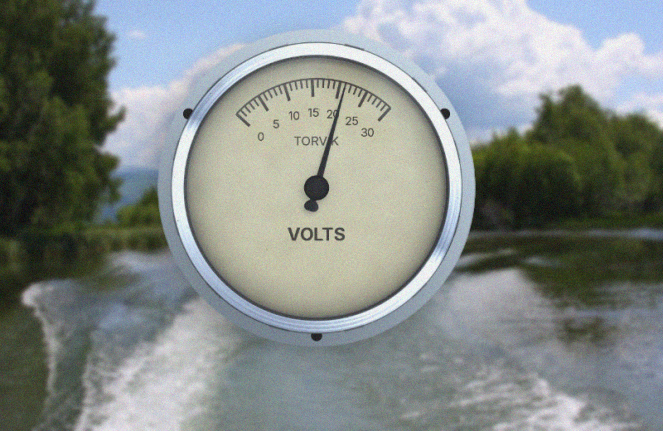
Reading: 21 V
